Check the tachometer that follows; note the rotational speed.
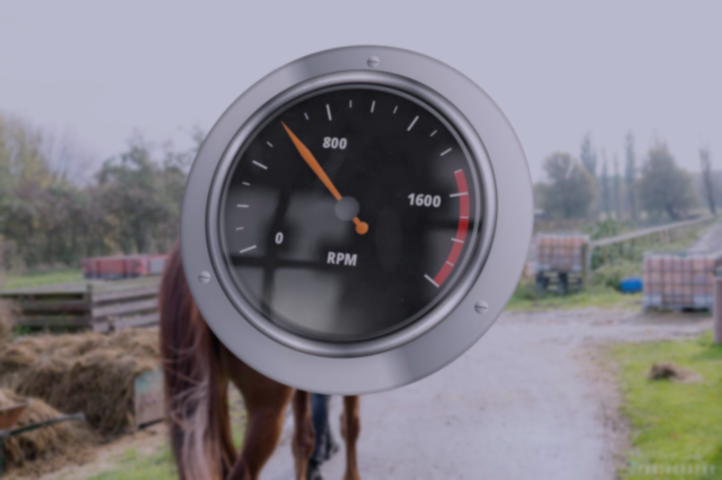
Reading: 600 rpm
